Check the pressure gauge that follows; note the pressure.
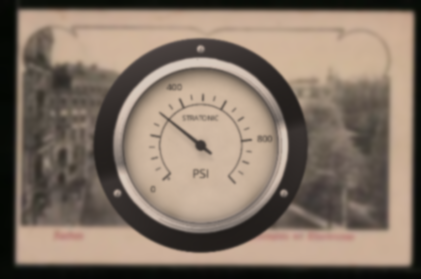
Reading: 300 psi
